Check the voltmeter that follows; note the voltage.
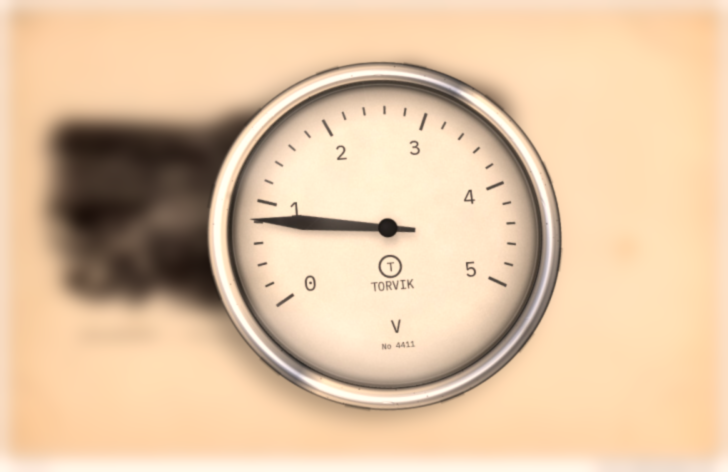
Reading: 0.8 V
